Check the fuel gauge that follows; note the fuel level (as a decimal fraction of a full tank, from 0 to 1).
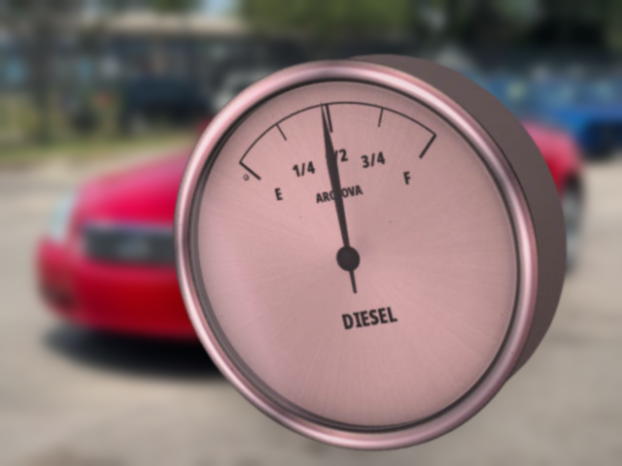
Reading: 0.5
